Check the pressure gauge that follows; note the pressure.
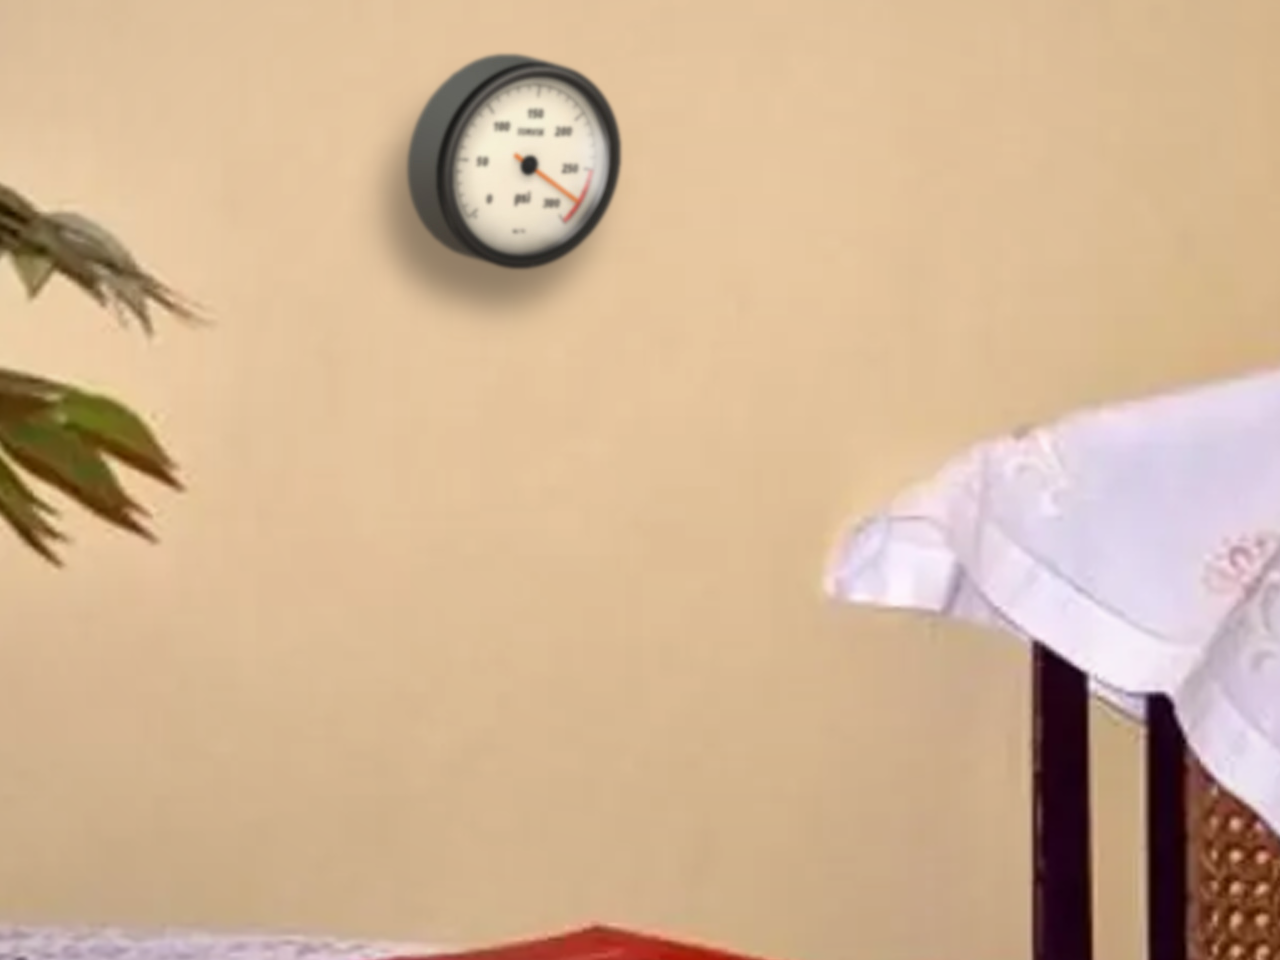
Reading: 280 psi
